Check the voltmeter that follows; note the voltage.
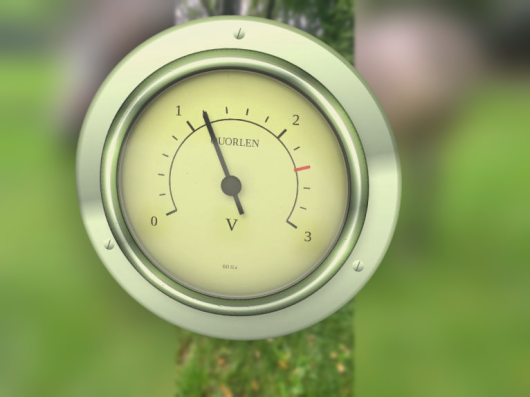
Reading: 1.2 V
